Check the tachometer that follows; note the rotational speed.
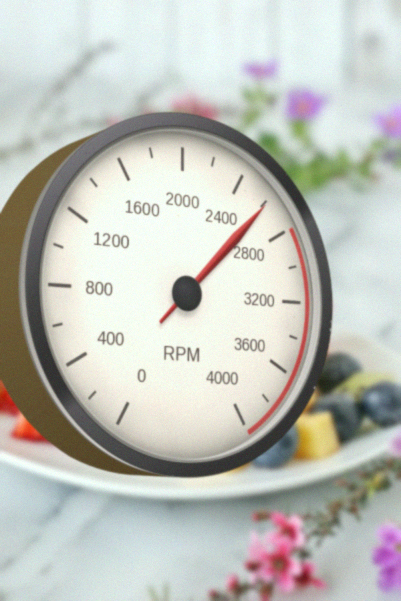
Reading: 2600 rpm
